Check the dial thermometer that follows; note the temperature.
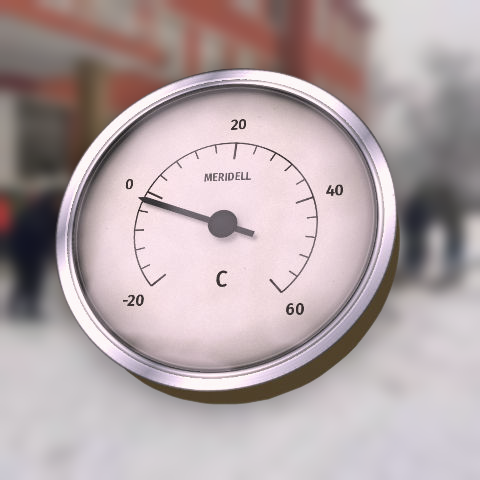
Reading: -2 °C
